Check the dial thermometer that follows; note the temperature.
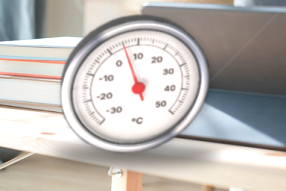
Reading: 5 °C
